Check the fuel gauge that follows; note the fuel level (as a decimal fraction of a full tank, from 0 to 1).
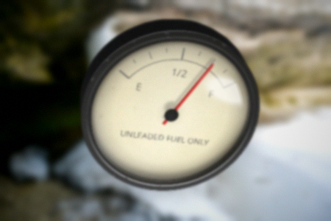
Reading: 0.75
